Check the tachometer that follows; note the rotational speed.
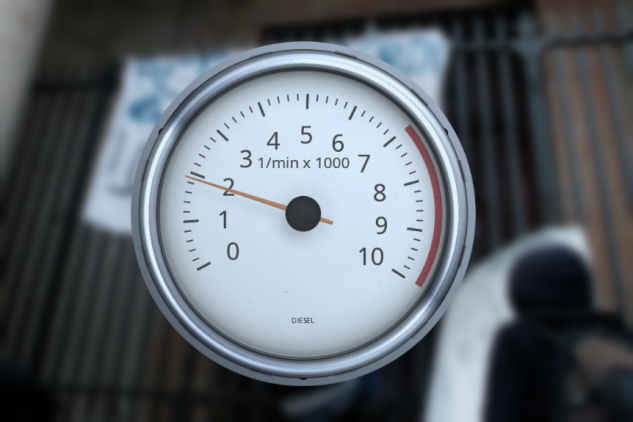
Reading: 1900 rpm
